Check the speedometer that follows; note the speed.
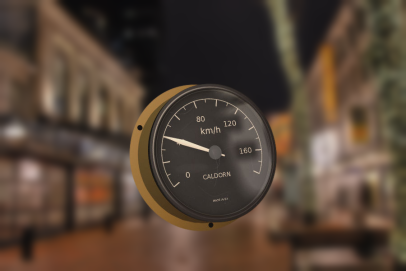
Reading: 40 km/h
